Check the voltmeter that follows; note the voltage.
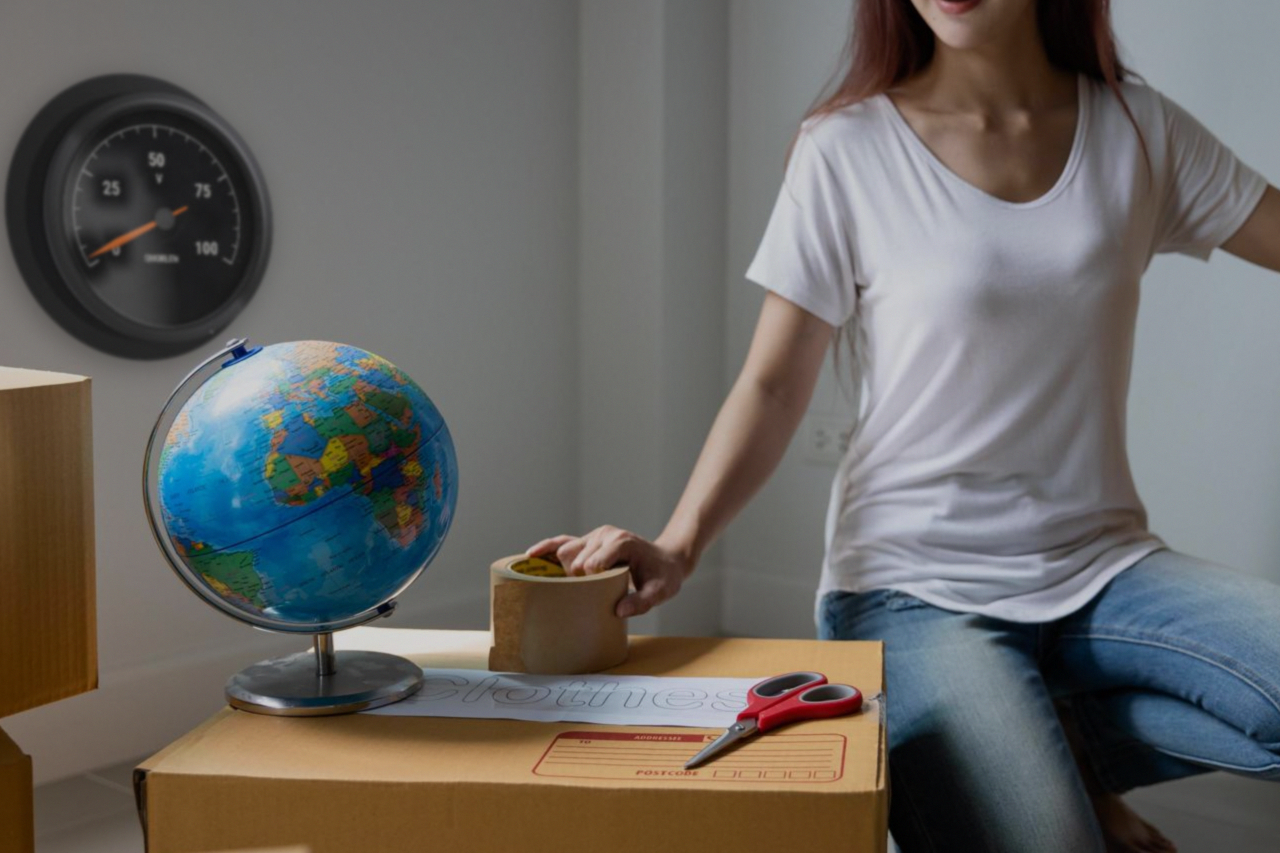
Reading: 2.5 V
